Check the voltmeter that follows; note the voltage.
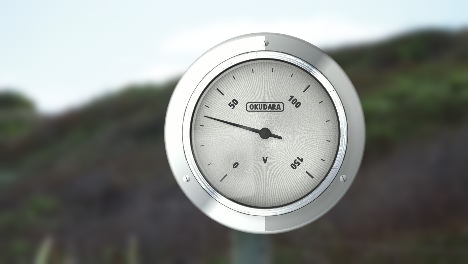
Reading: 35 V
